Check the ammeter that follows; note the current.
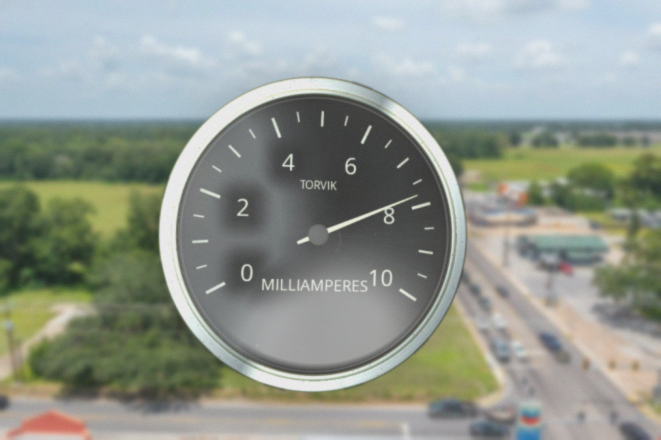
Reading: 7.75 mA
